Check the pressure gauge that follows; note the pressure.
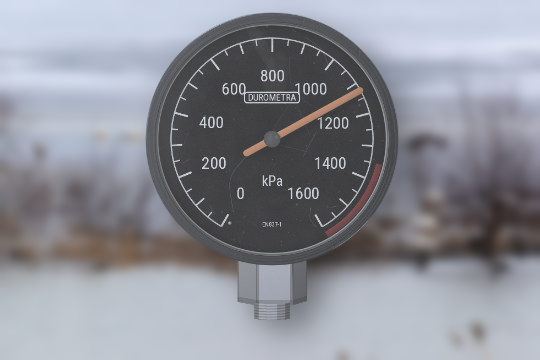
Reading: 1125 kPa
